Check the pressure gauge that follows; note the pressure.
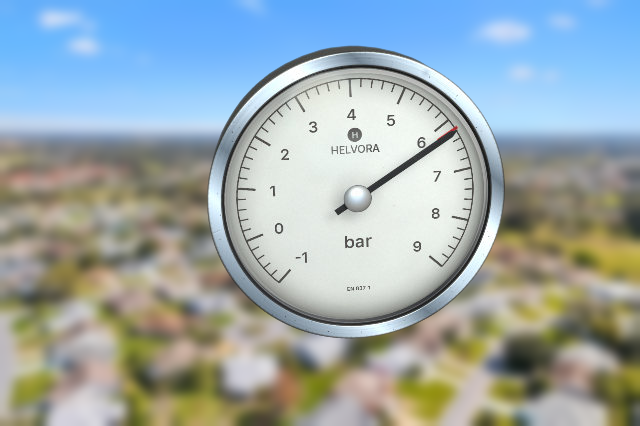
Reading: 6.2 bar
